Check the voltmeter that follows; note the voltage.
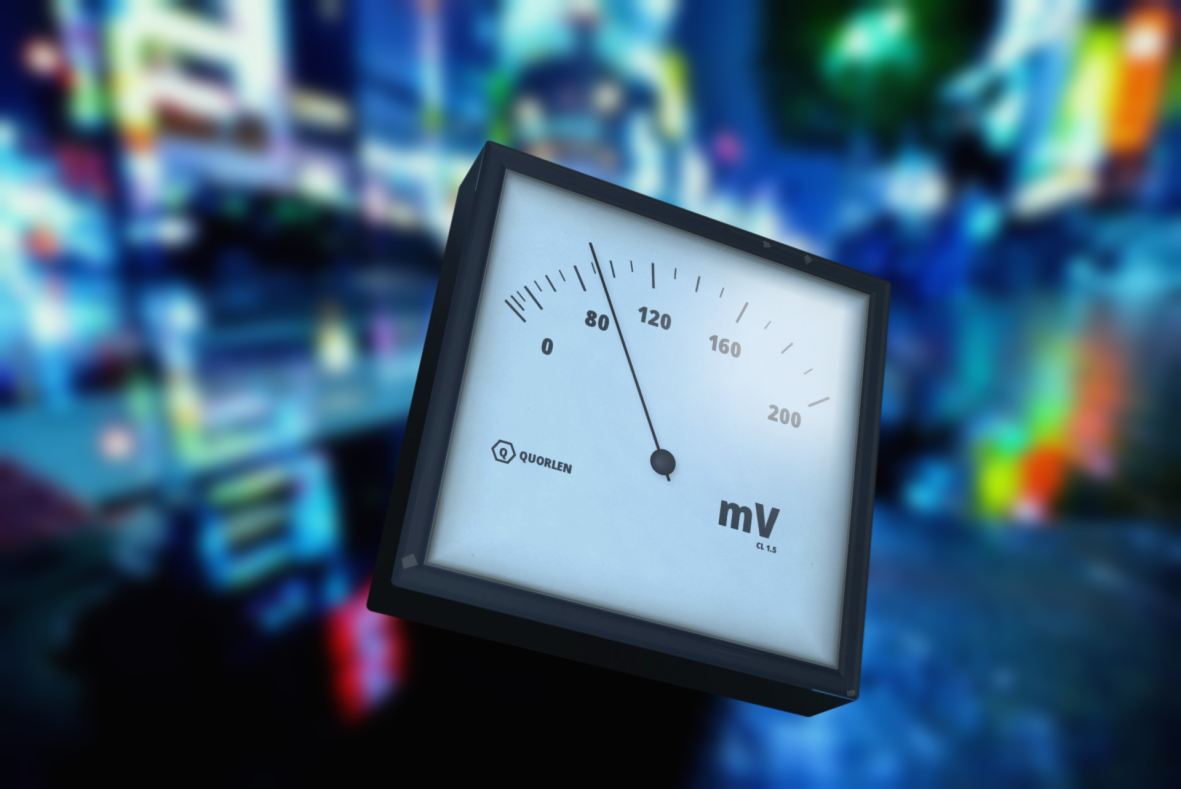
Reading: 90 mV
